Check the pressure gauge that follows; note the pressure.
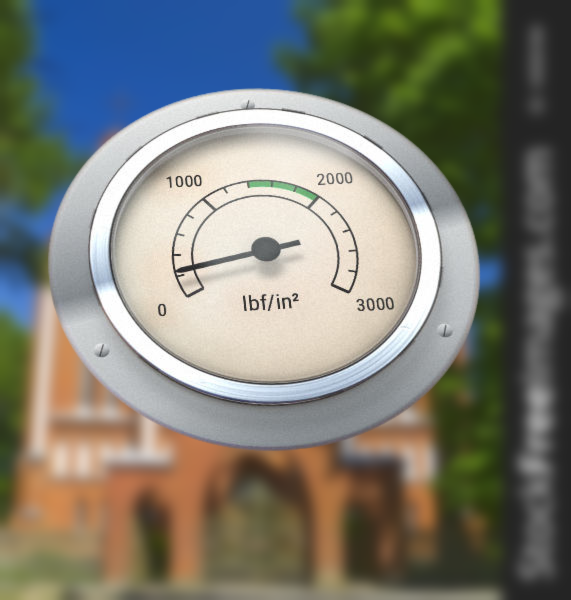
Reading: 200 psi
